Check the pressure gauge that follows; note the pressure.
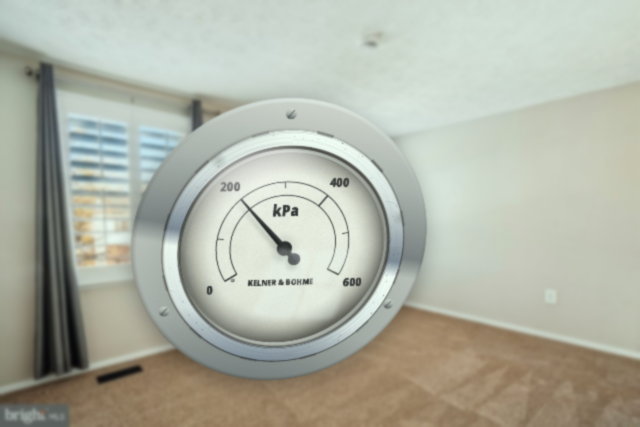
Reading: 200 kPa
